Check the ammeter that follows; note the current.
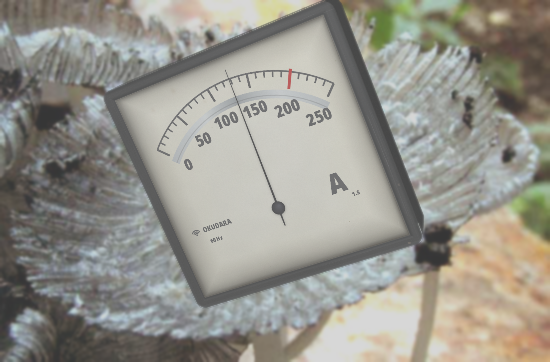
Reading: 130 A
